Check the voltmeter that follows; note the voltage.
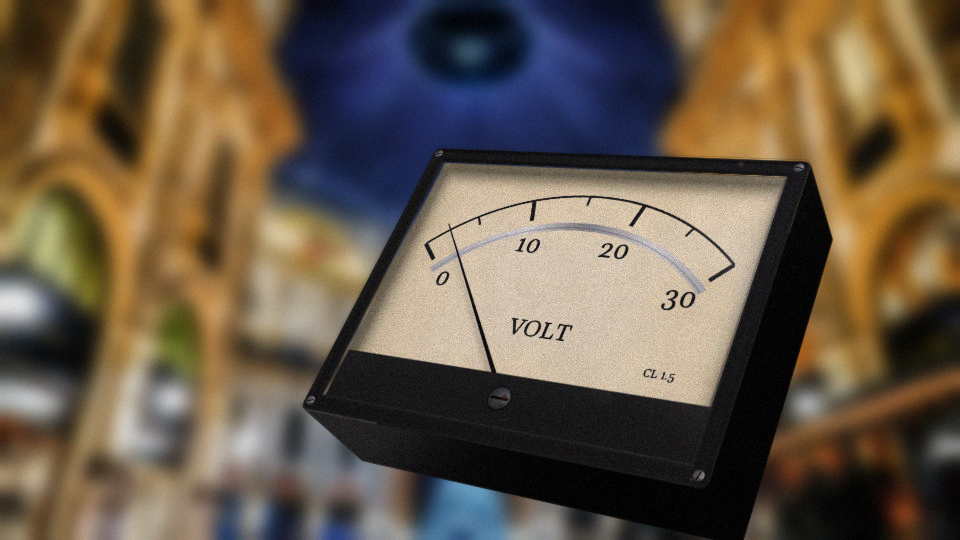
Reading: 2.5 V
